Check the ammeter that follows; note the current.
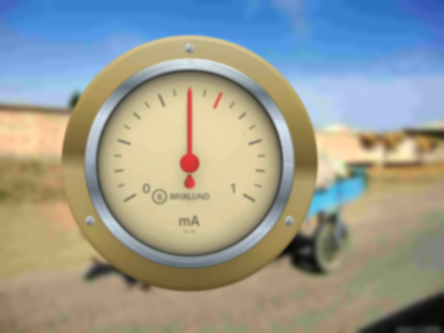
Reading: 0.5 mA
